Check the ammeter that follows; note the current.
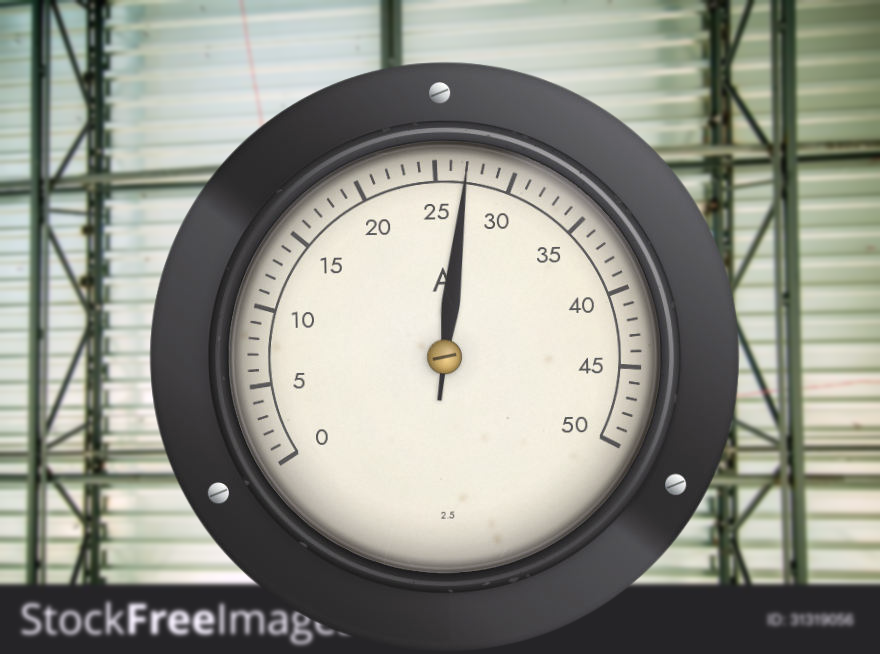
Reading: 27 A
